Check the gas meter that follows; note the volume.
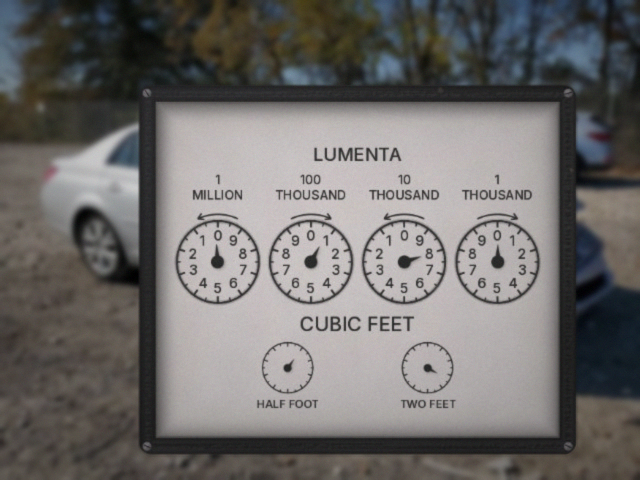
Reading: 8000 ft³
